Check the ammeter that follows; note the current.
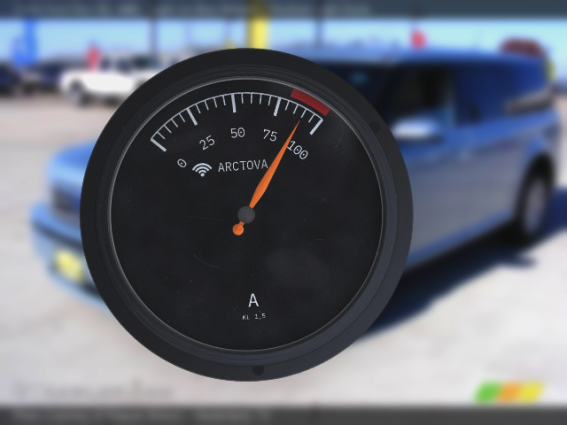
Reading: 90 A
